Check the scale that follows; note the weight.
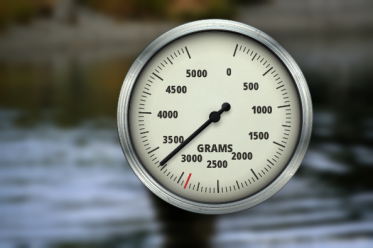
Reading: 3300 g
